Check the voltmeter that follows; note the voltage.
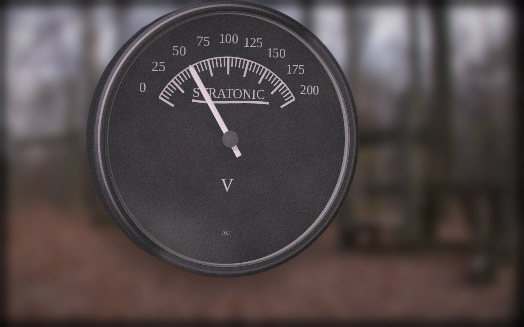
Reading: 50 V
